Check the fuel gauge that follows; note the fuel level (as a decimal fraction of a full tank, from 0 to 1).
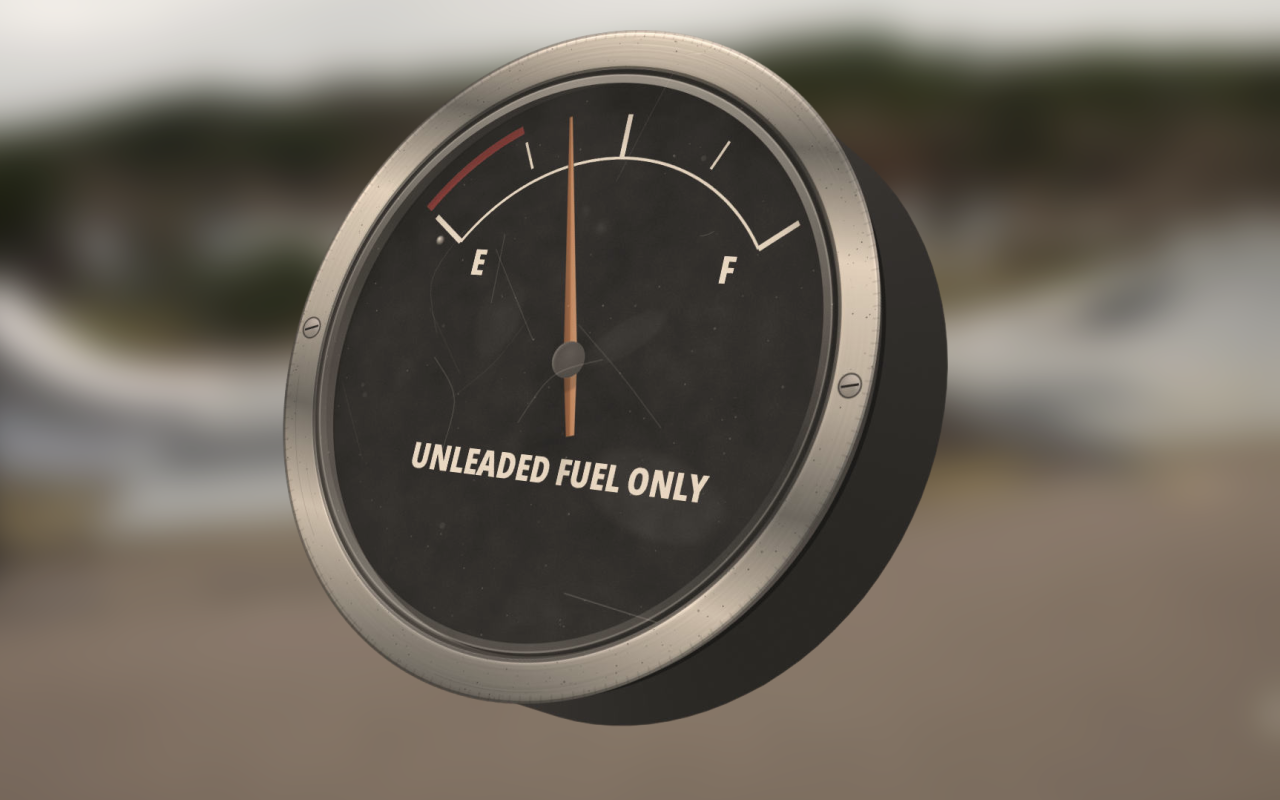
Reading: 0.375
